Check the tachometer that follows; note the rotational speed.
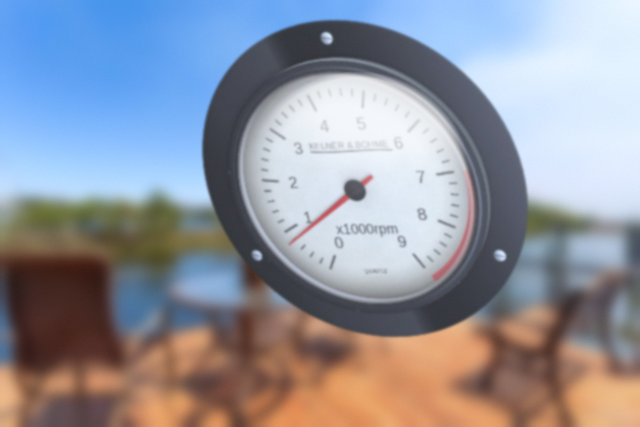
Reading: 800 rpm
